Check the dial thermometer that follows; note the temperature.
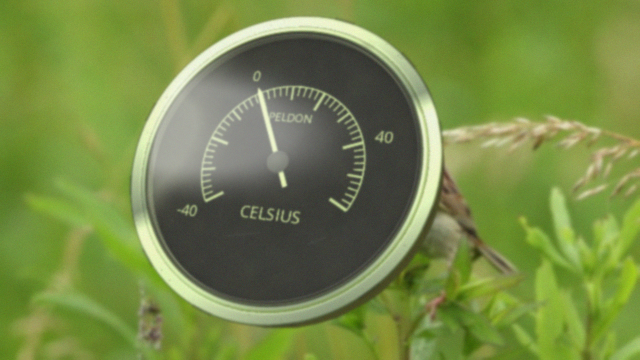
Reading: 0 °C
